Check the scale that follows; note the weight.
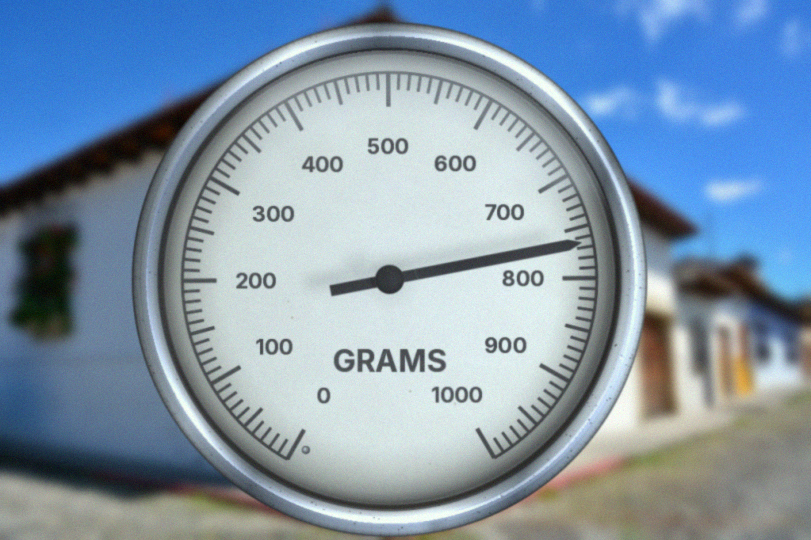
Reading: 765 g
